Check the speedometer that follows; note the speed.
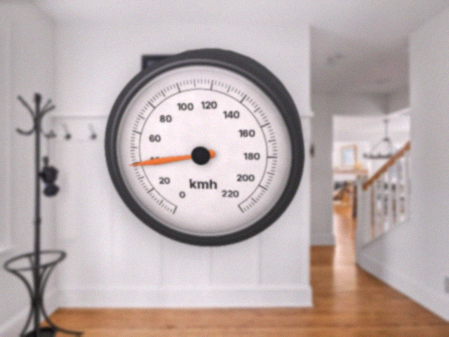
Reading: 40 km/h
